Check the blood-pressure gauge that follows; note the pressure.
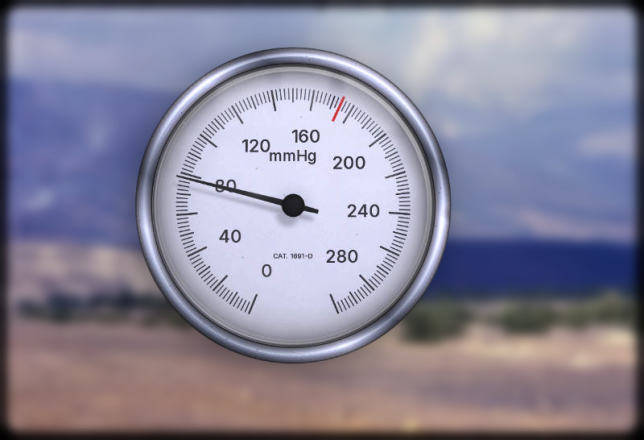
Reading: 78 mmHg
